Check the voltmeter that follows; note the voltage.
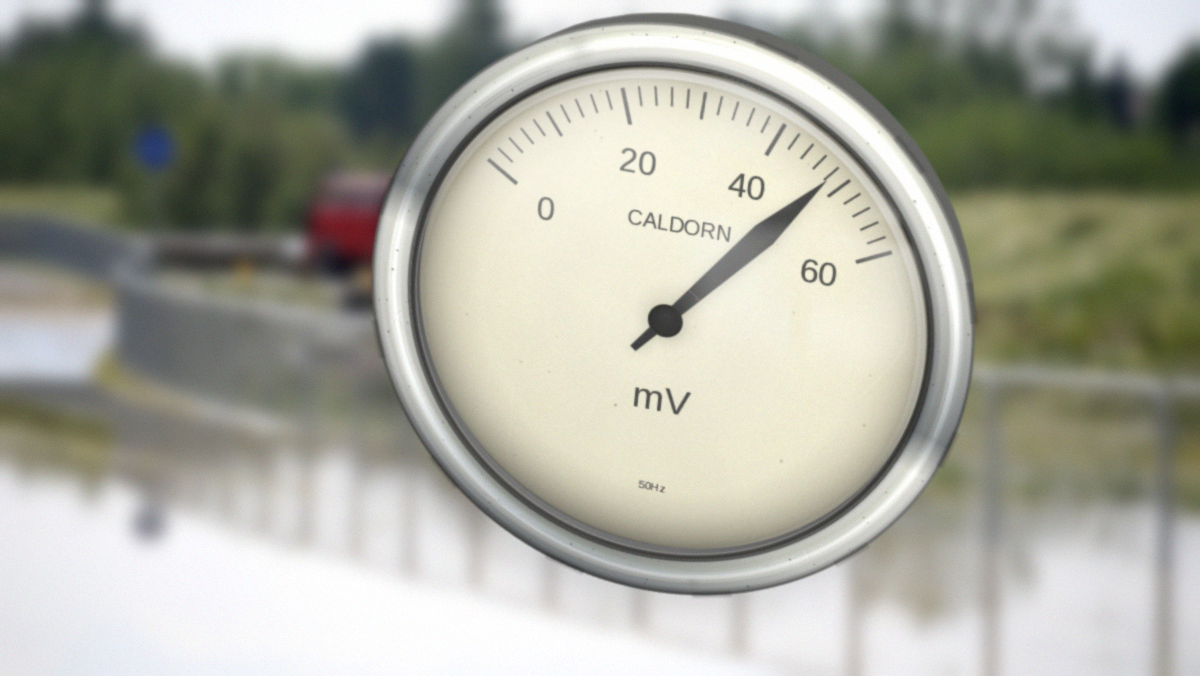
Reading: 48 mV
